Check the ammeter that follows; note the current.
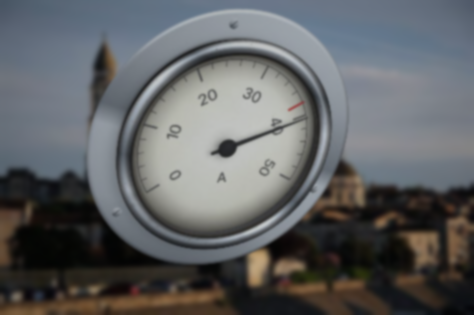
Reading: 40 A
